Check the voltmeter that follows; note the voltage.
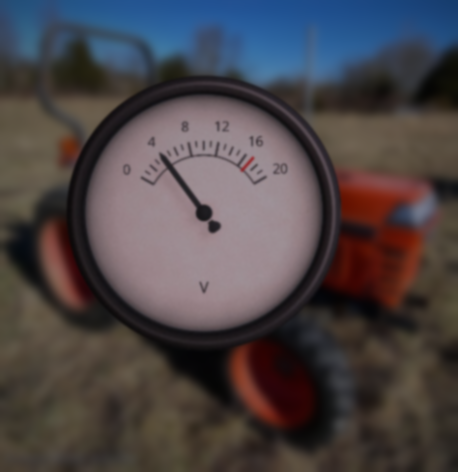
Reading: 4 V
